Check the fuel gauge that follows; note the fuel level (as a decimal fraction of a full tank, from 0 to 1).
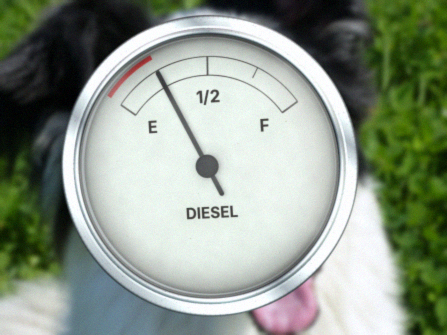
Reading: 0.25
